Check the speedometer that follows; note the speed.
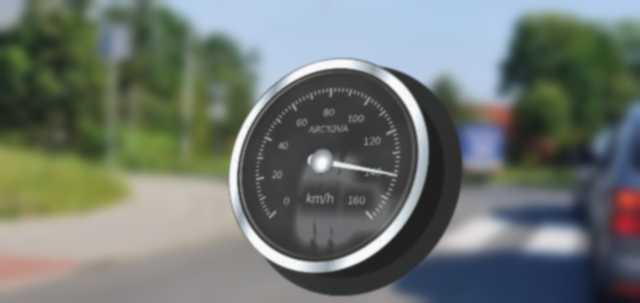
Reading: 140 km/h
